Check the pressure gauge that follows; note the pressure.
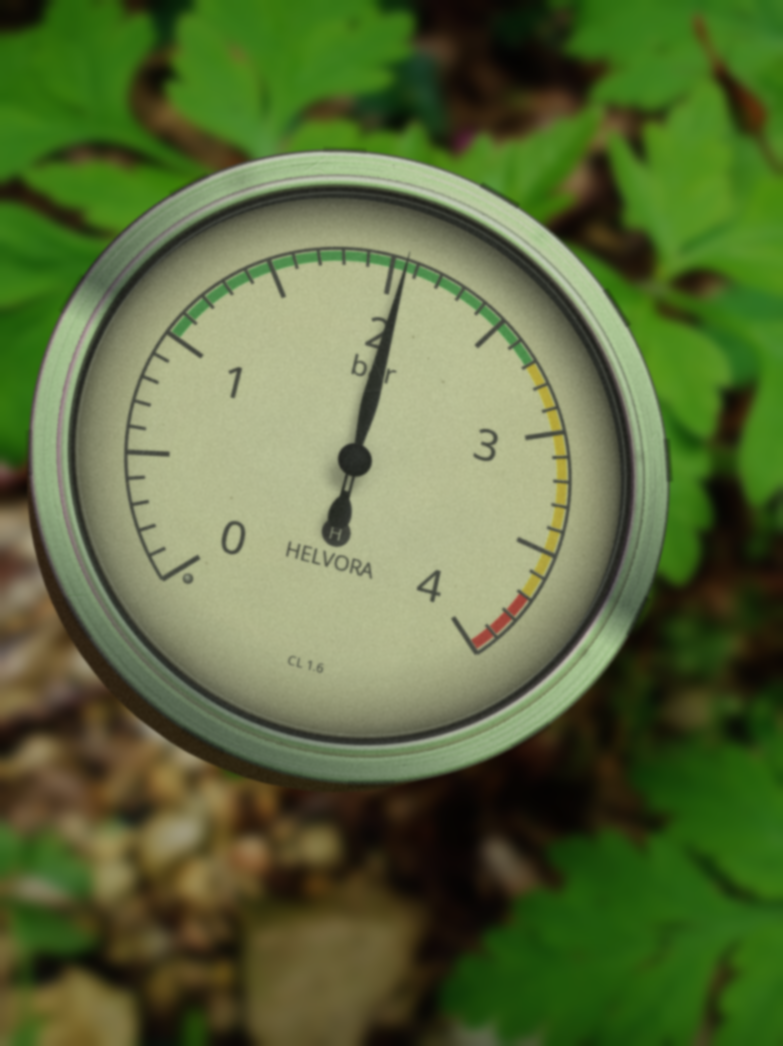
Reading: 2.05 bar
